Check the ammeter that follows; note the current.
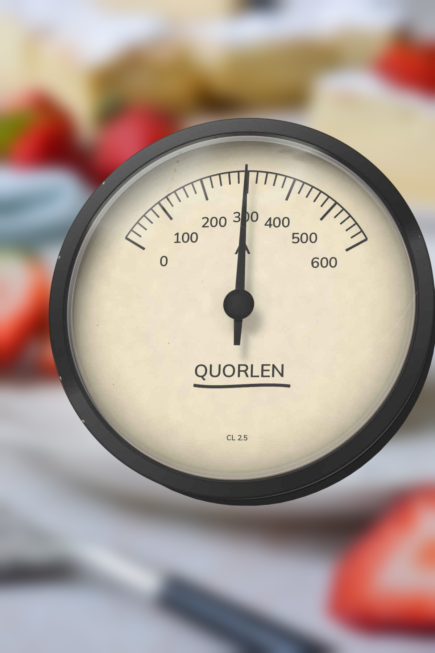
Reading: 300 A
